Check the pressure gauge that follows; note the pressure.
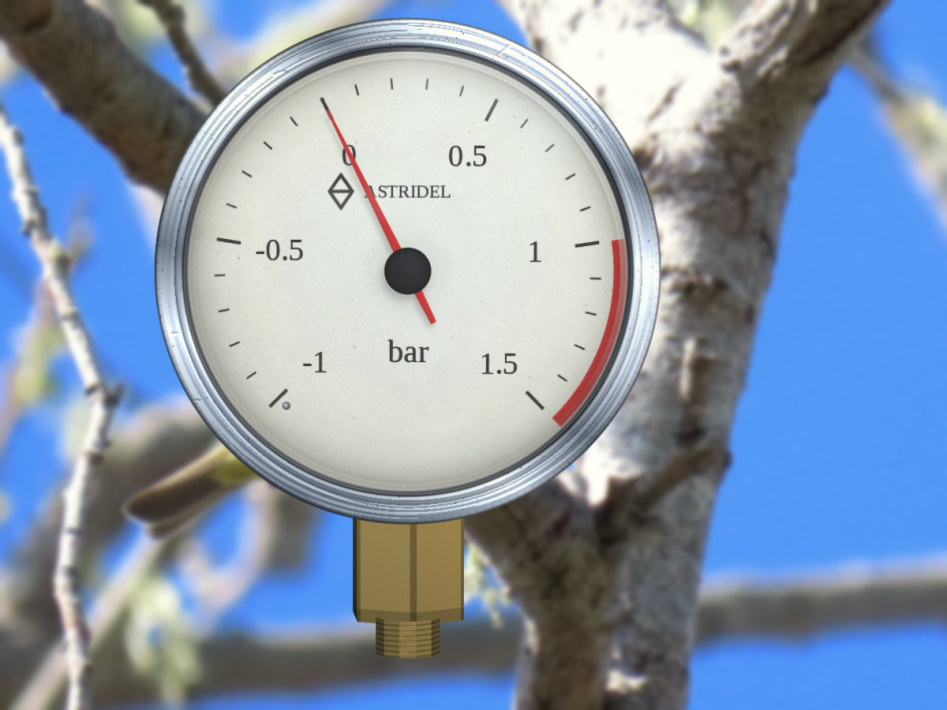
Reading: 0 bar
